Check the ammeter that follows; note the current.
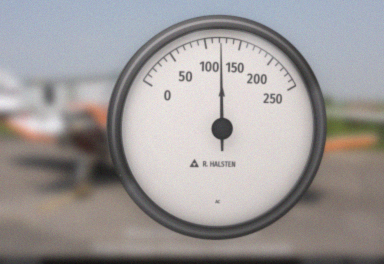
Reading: 120 A
